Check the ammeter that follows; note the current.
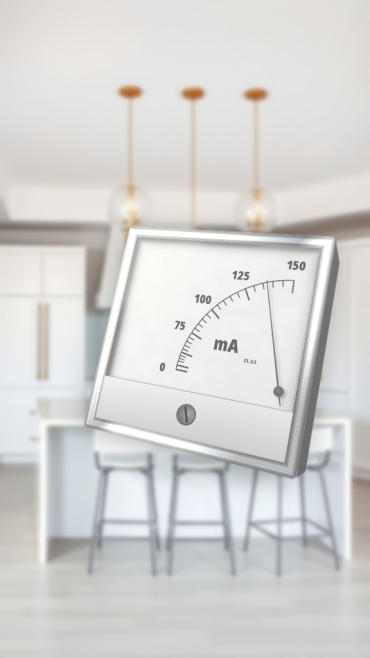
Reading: 137.5 mA
